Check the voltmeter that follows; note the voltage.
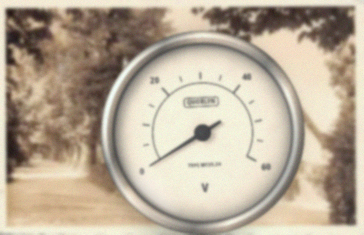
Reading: 0 V
